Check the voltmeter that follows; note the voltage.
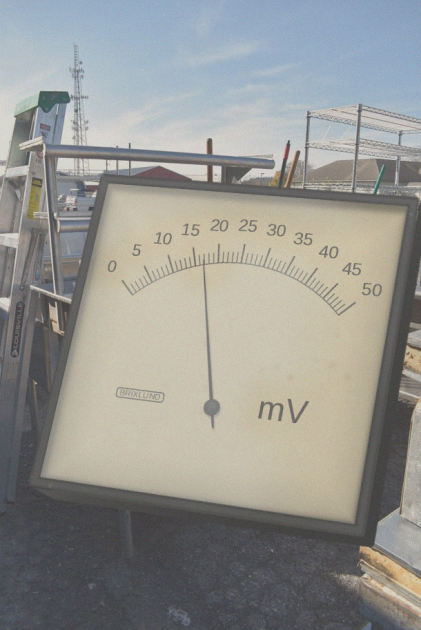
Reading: 17 mV
